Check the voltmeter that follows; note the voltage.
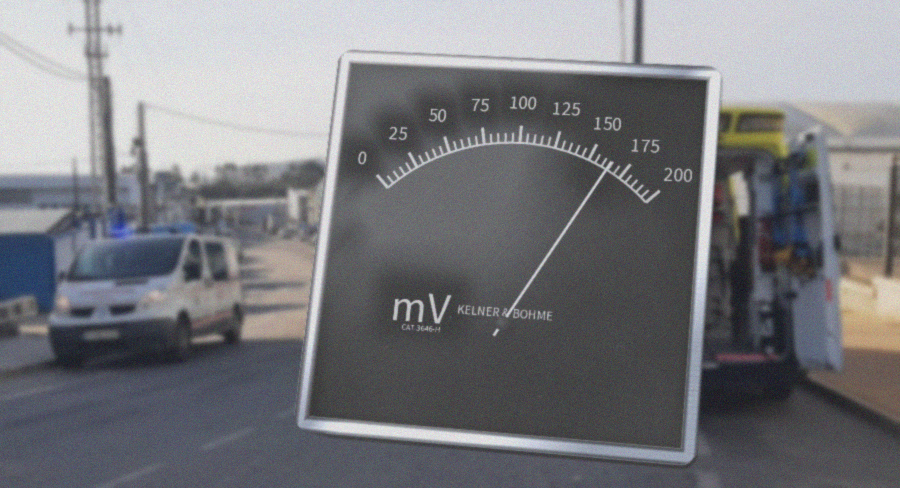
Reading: 165 mV
